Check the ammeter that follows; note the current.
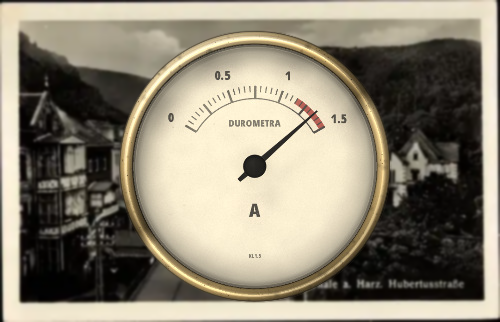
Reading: 1.35 A
